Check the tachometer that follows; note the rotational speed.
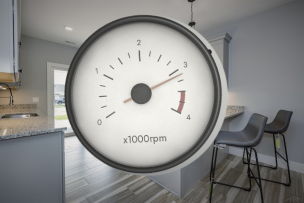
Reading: 3125 rpm
